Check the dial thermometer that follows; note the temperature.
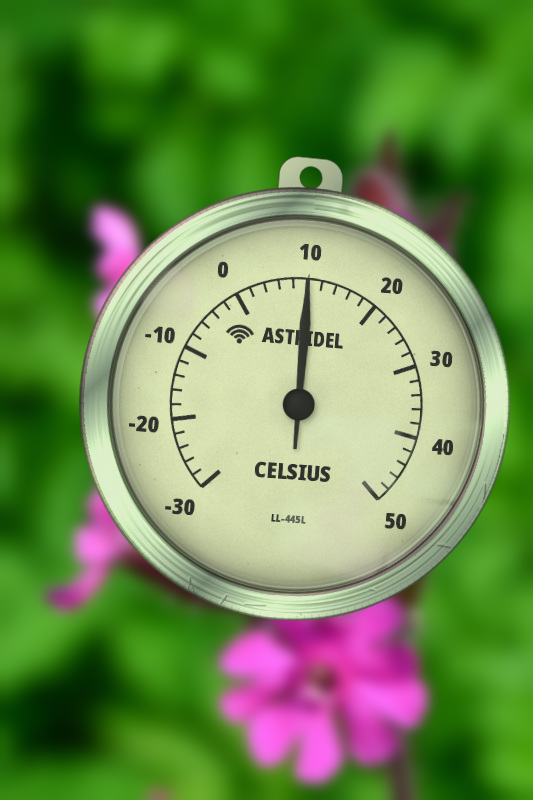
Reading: 10 °C
